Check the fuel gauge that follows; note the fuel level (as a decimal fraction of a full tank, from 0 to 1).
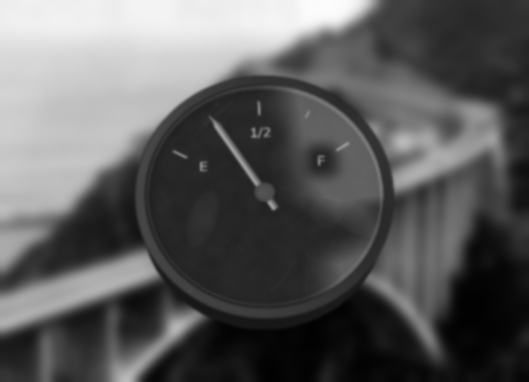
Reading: 0.25
